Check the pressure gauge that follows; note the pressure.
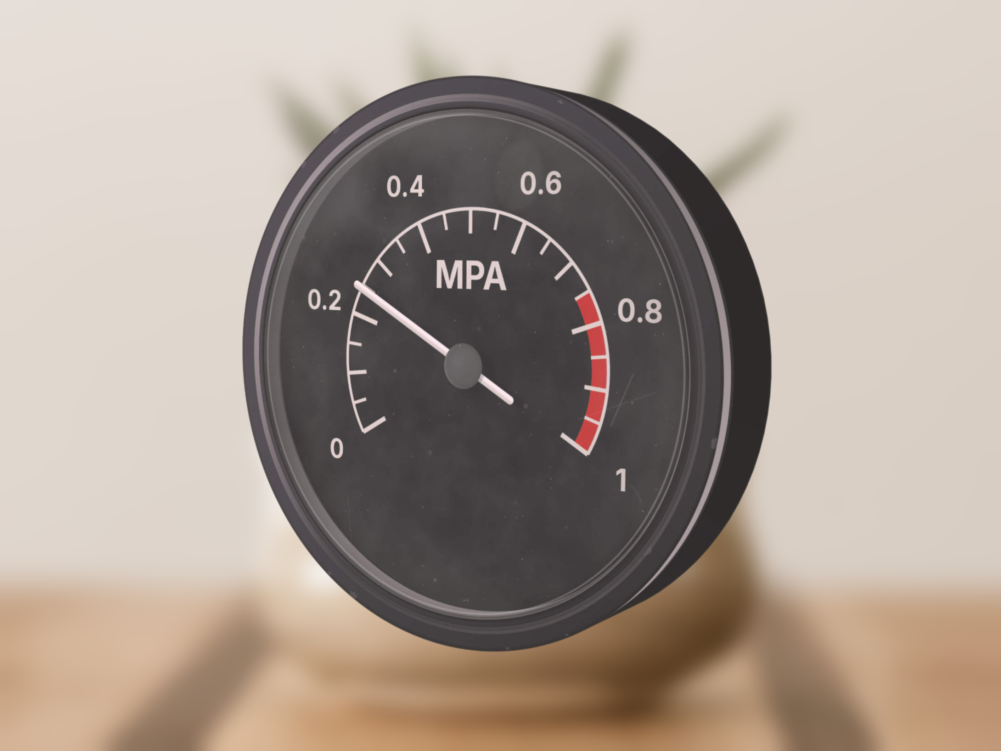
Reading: 0.25 MPa
